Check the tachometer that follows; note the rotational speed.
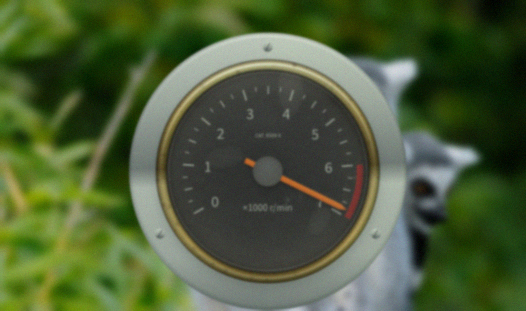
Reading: 6875 rpm
